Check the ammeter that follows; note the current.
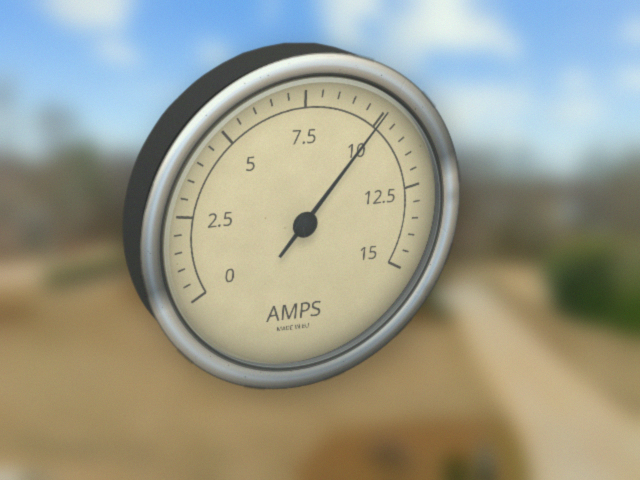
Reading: 10 A
